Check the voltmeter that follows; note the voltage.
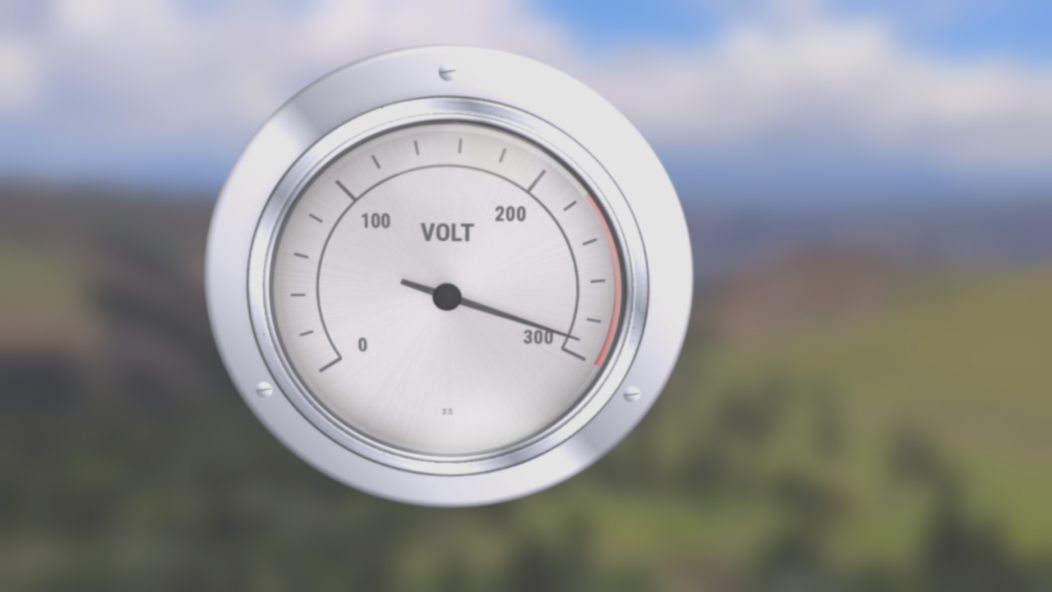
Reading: 290 V
